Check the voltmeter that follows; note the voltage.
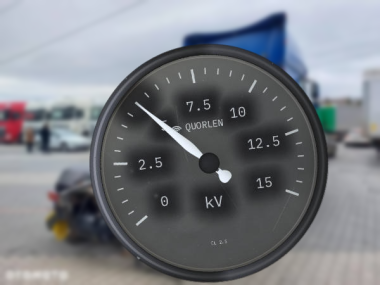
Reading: 5 kV
